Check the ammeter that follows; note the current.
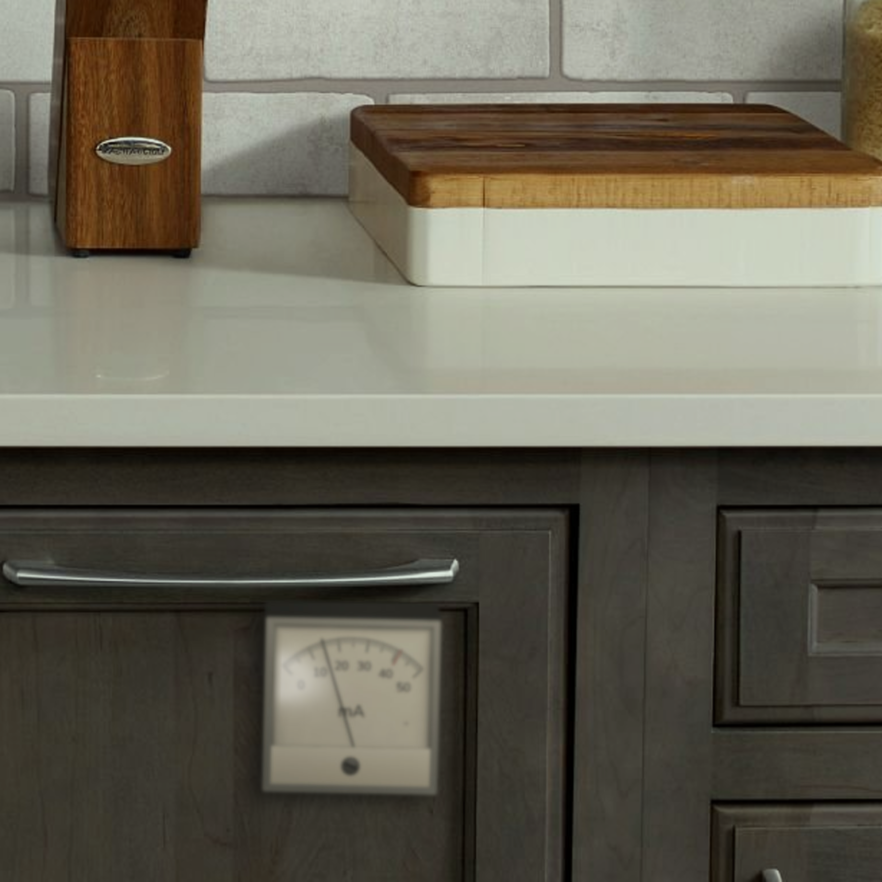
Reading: 15 mA
